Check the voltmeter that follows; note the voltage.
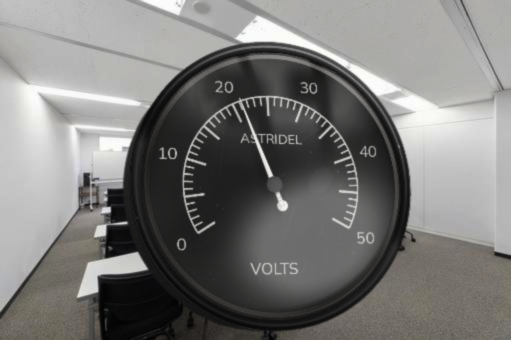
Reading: 21 V
